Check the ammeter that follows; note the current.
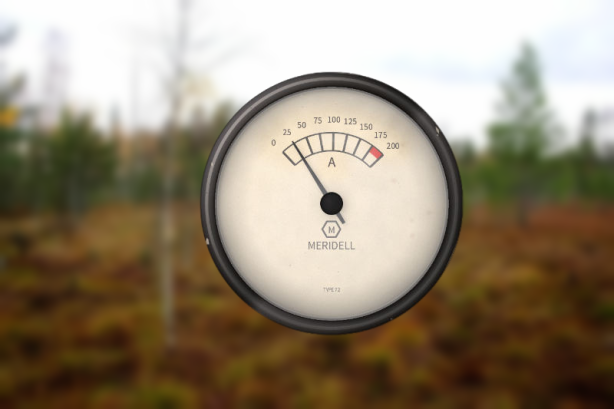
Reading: 25 A
